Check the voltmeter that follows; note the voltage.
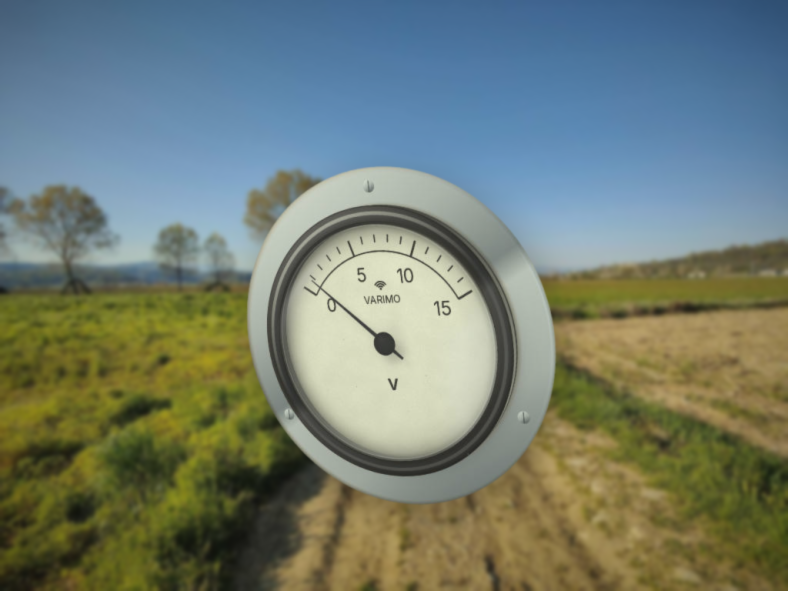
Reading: 1 V
